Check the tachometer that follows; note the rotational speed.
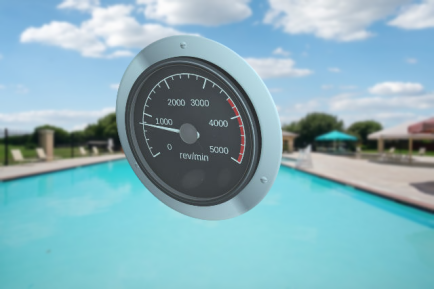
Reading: 800 rpm
